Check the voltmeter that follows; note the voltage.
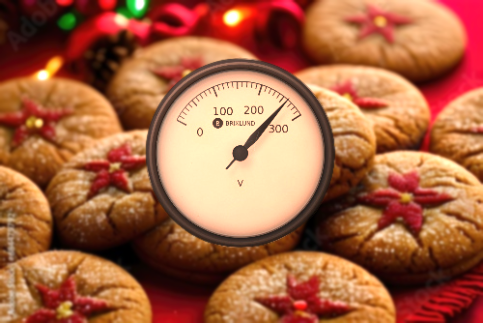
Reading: 260 V
